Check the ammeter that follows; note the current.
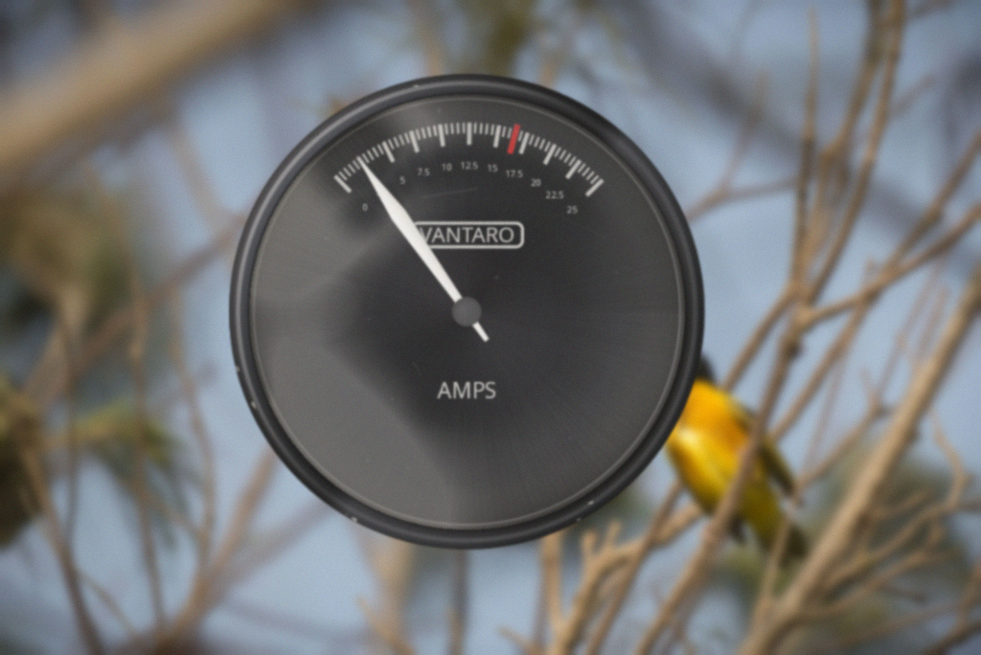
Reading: 2.5 A
